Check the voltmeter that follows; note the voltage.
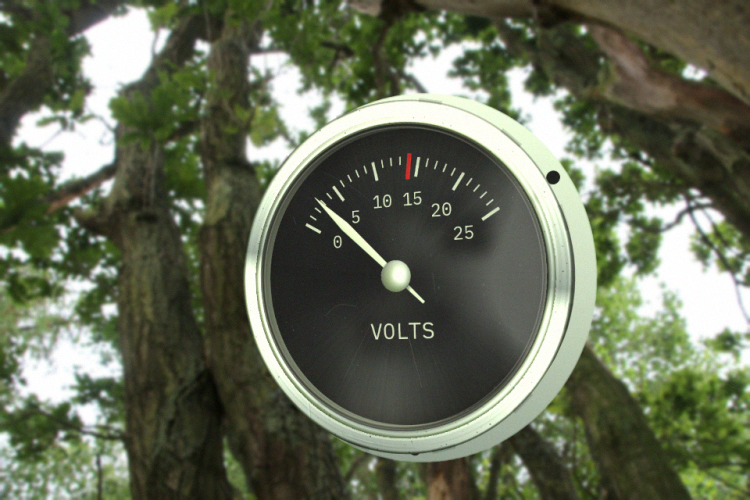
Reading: 3 V
